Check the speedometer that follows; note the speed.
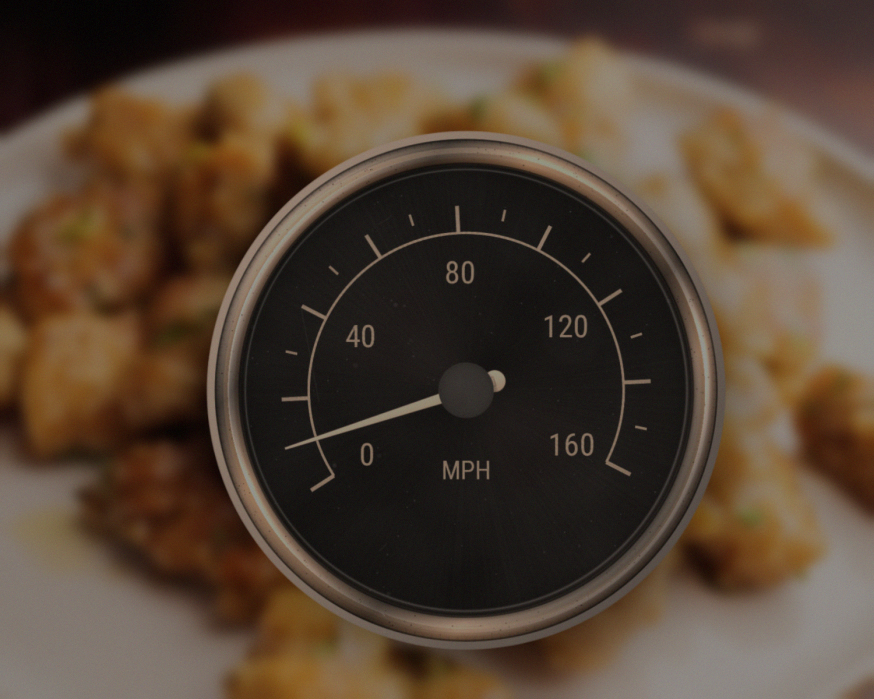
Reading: 10 mph
